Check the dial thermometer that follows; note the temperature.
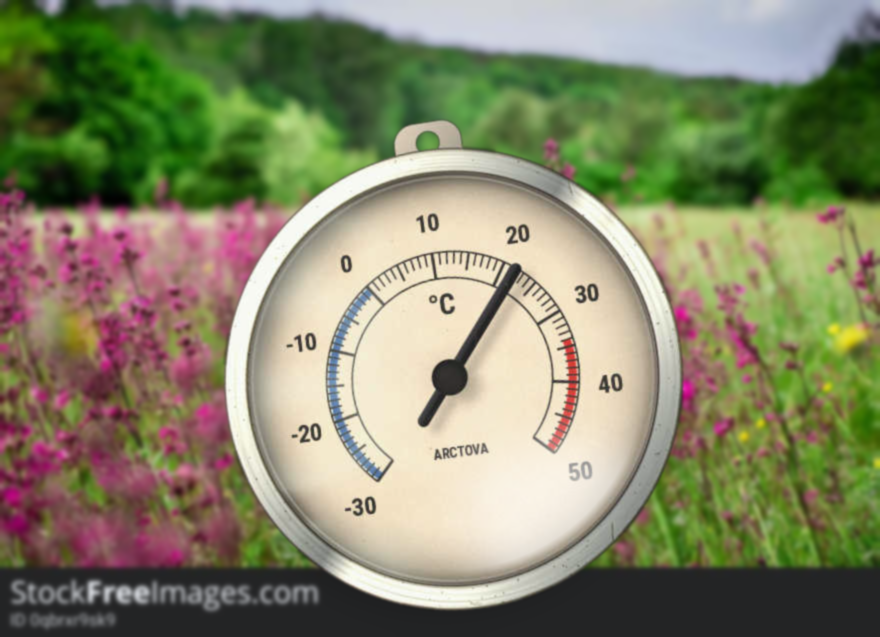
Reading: 22 °C
